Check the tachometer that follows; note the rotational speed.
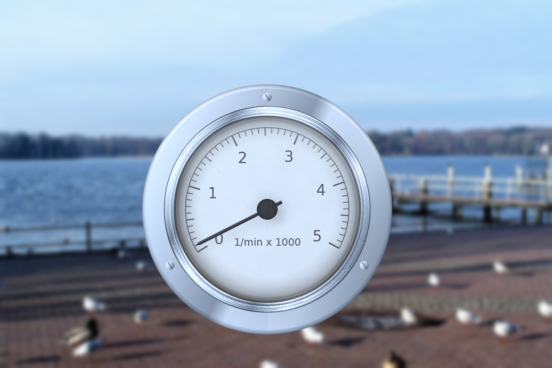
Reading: 100 rpm
